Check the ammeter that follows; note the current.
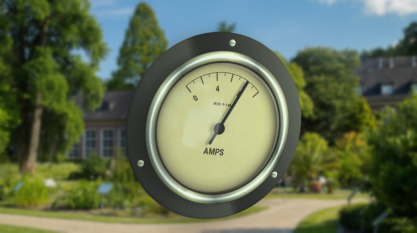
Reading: 8 A
